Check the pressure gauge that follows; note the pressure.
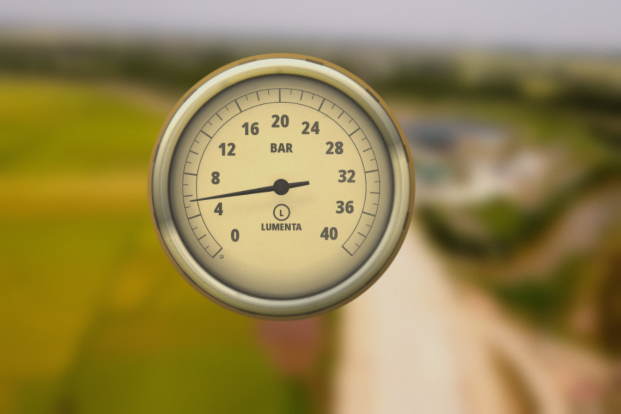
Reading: 5.5 bar
